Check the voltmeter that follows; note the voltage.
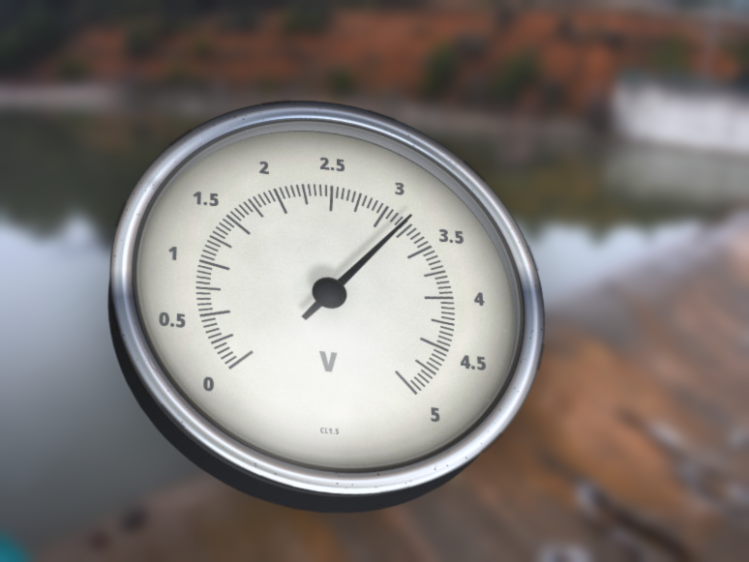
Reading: 3.2 V
